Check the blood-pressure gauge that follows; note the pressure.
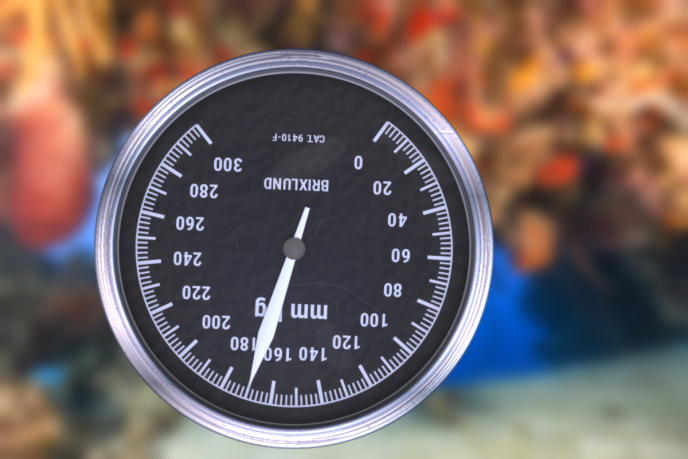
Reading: 170 mmHg
